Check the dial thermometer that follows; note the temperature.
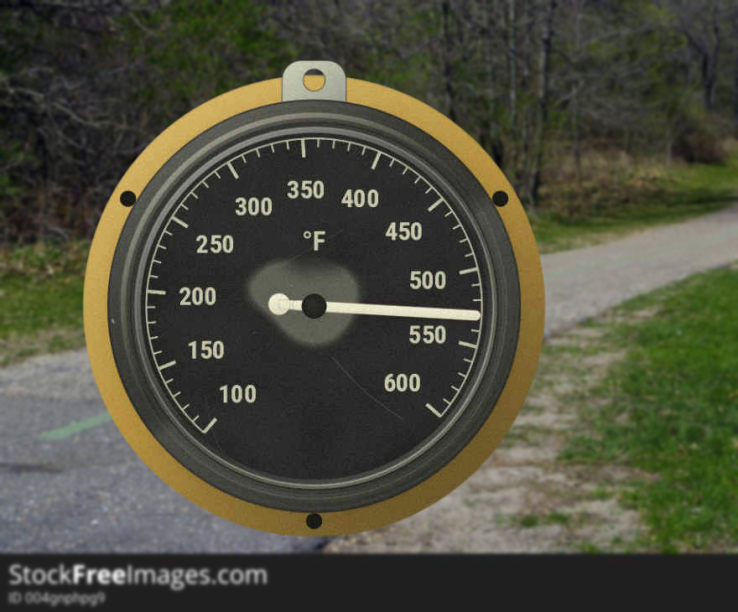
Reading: 530 °F
